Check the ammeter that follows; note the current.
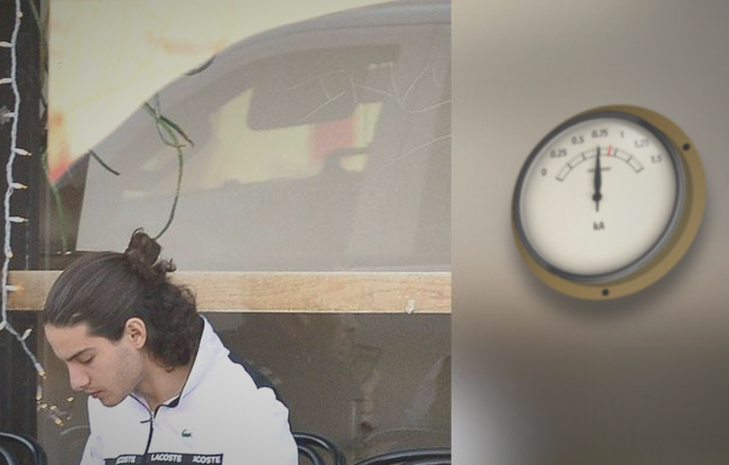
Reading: 0.75 kA
